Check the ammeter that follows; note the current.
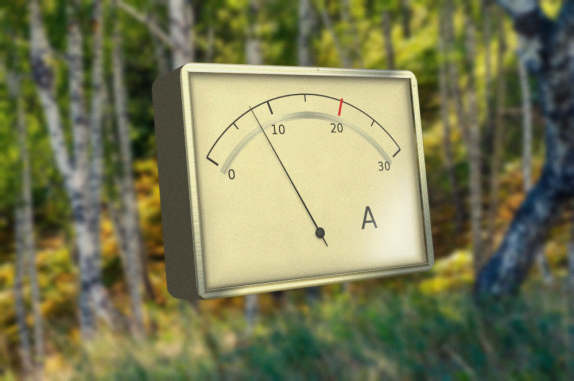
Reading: 7.5 A
